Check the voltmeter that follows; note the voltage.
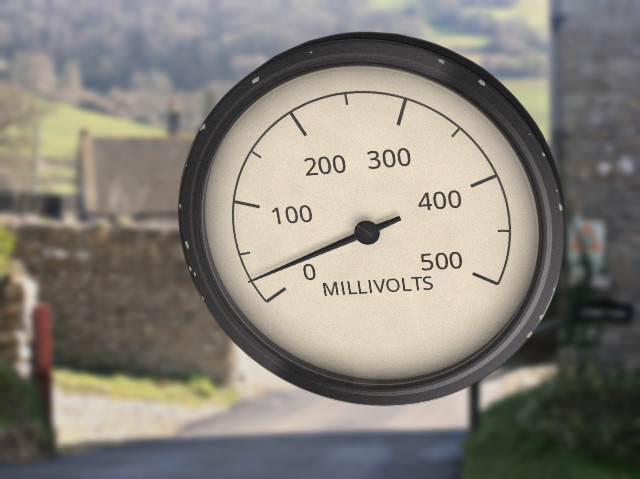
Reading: 25 mV
